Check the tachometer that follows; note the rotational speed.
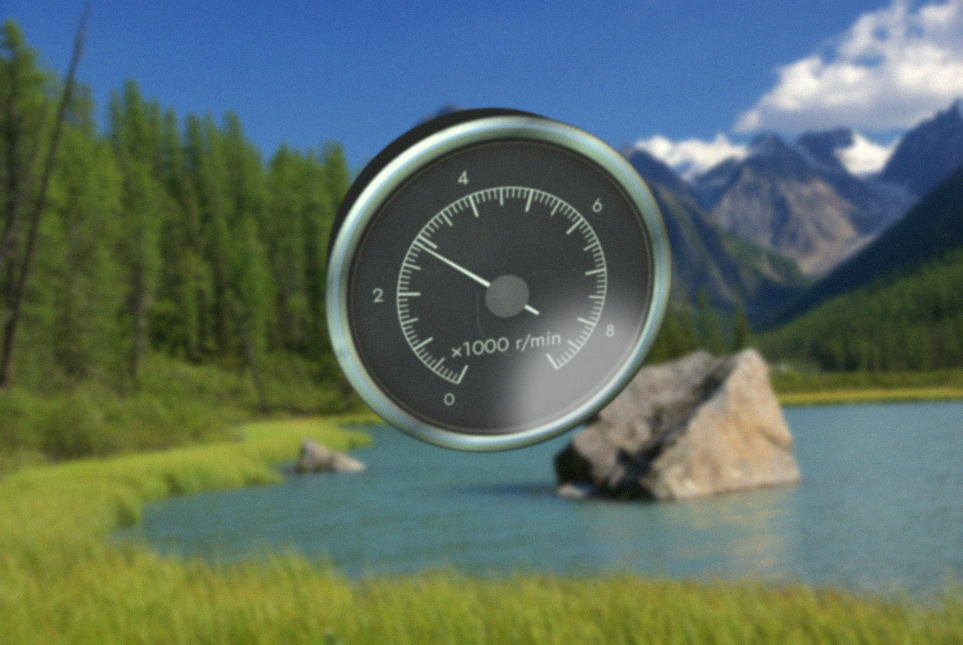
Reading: 2900 rpm
